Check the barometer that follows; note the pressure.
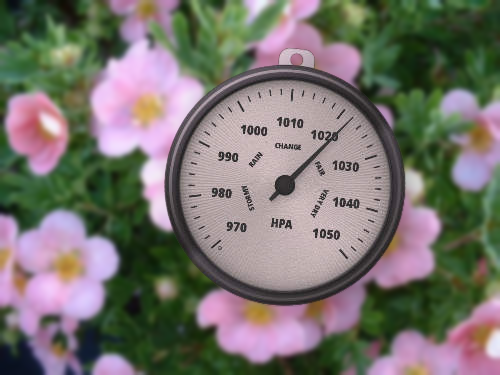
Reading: 1022 hPa
